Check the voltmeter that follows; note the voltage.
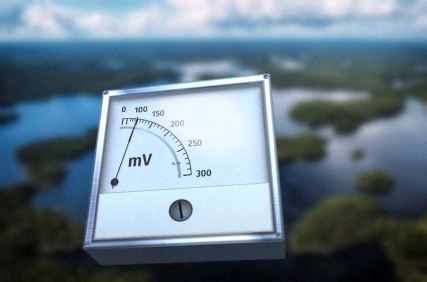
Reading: 100 mV
